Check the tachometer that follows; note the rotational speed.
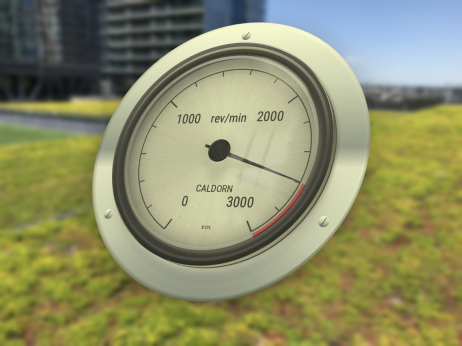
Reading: 2600 rpm
